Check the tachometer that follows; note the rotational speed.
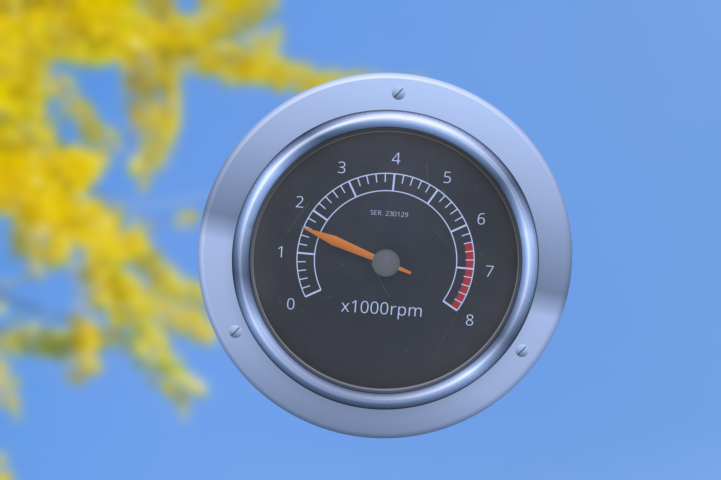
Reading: 1600 rpm
